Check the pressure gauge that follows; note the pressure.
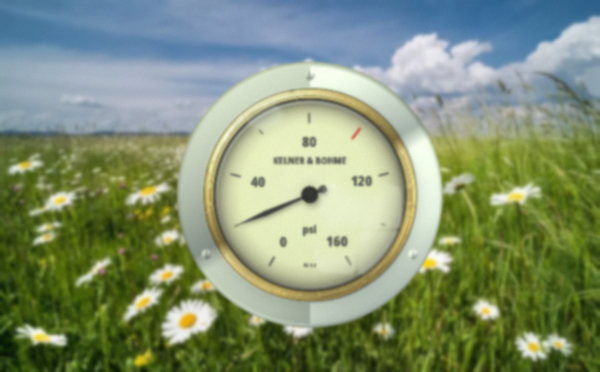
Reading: 20 psi
